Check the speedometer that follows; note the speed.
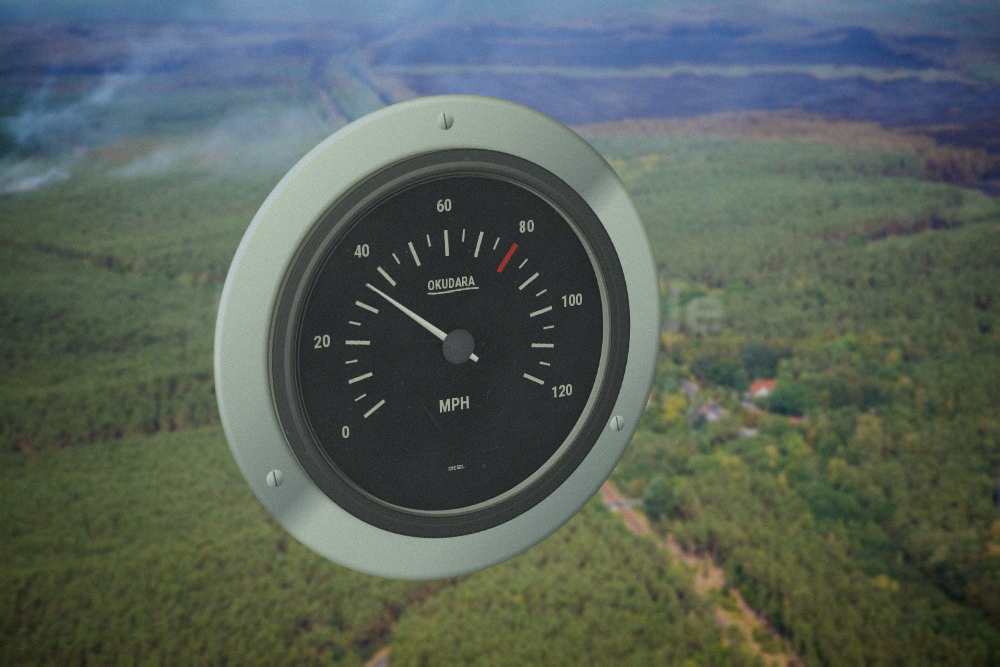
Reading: 35 mph
